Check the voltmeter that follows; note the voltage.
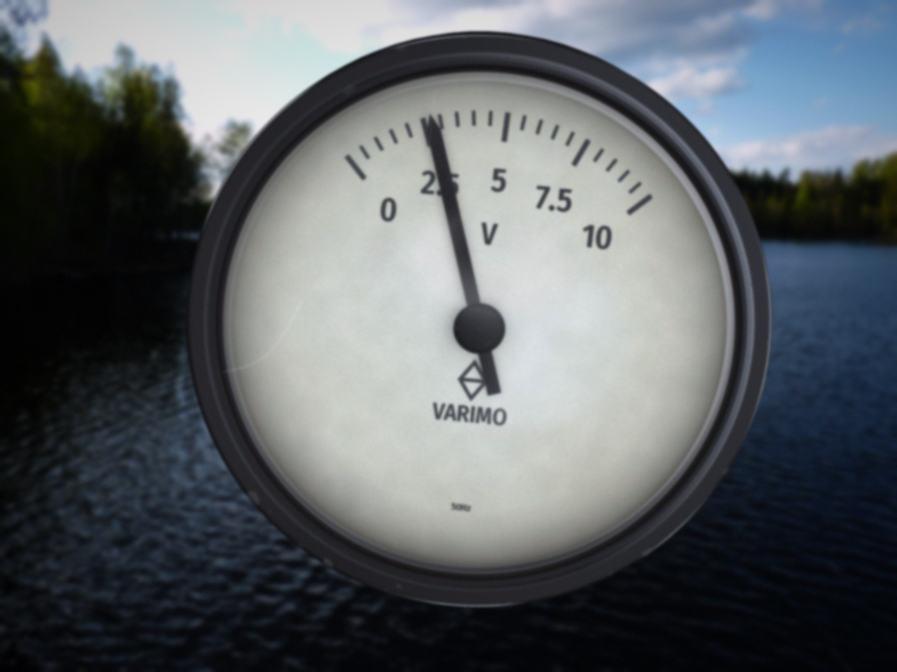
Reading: 2.75 V
